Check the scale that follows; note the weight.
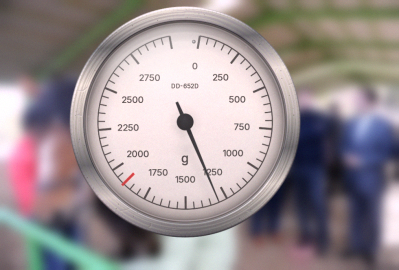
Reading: 1300 g
